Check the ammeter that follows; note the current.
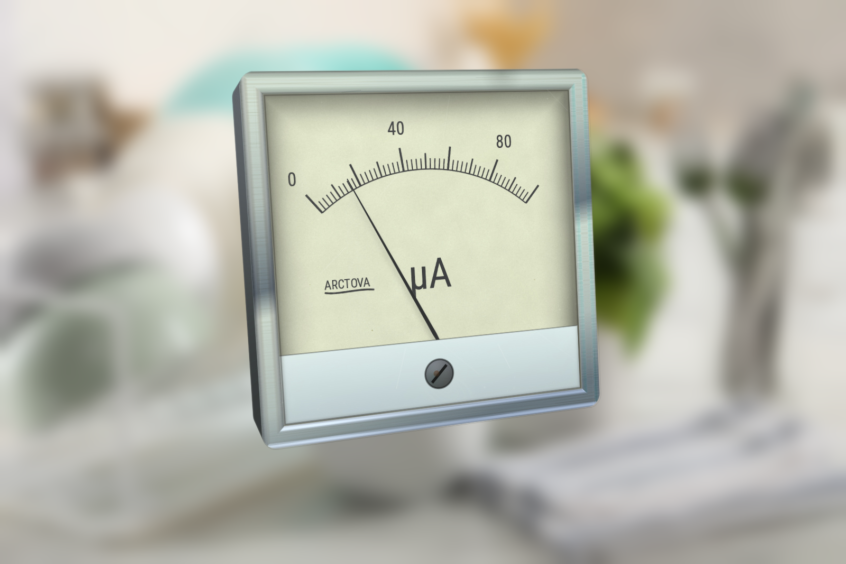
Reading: 16 µA
